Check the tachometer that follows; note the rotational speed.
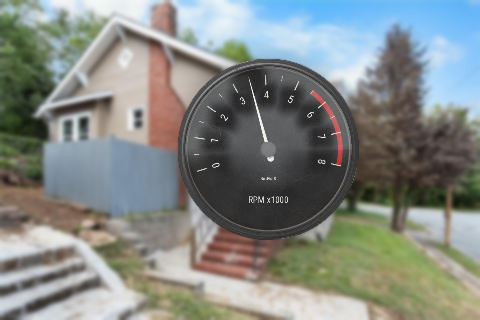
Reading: 3500 rpm
